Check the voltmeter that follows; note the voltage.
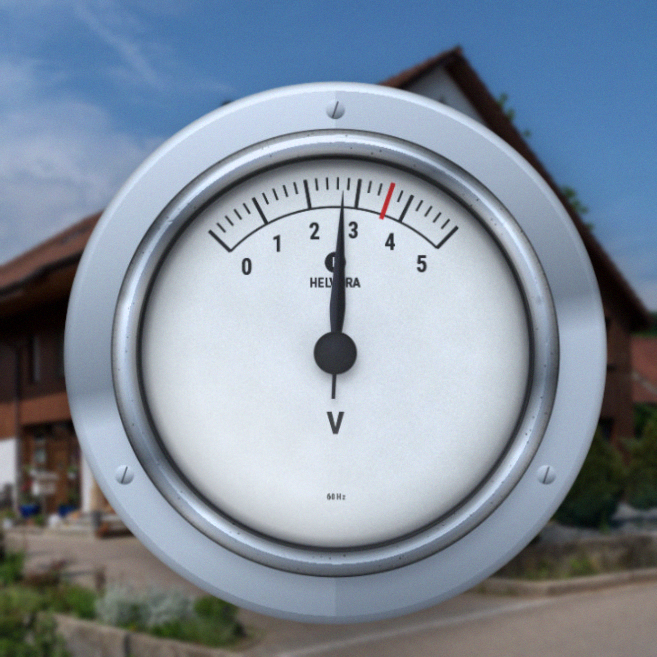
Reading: 2.7 V
